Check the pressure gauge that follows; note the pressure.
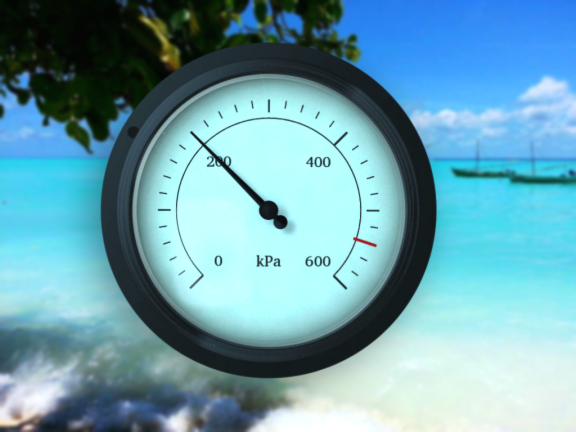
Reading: 200 kPa
